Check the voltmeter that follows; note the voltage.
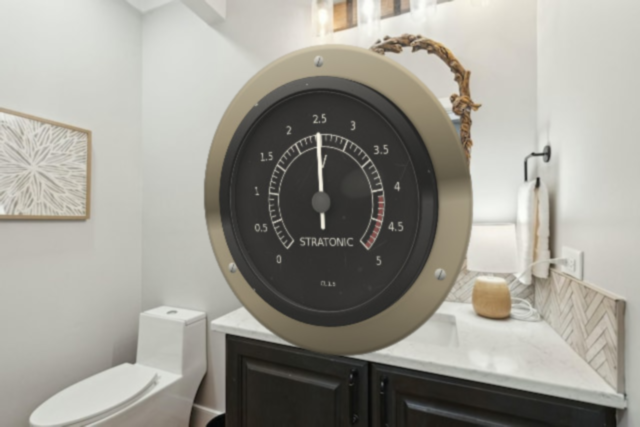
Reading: 2.5 V
